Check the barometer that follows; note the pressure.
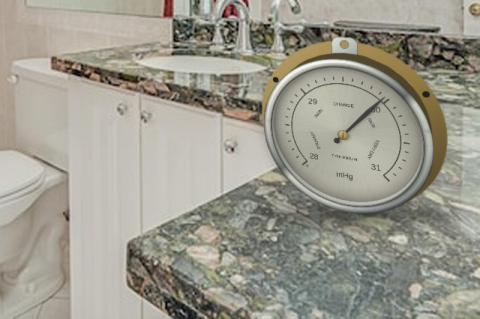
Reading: 29.95 inHg
